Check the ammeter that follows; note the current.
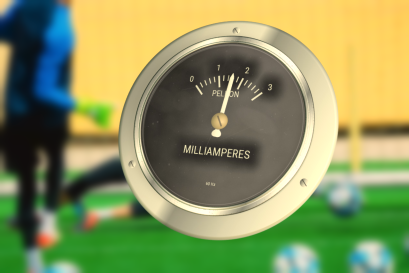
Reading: 1.6 mA
